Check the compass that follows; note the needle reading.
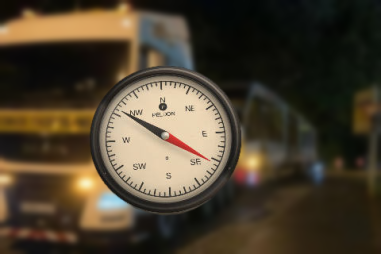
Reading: 125 °
